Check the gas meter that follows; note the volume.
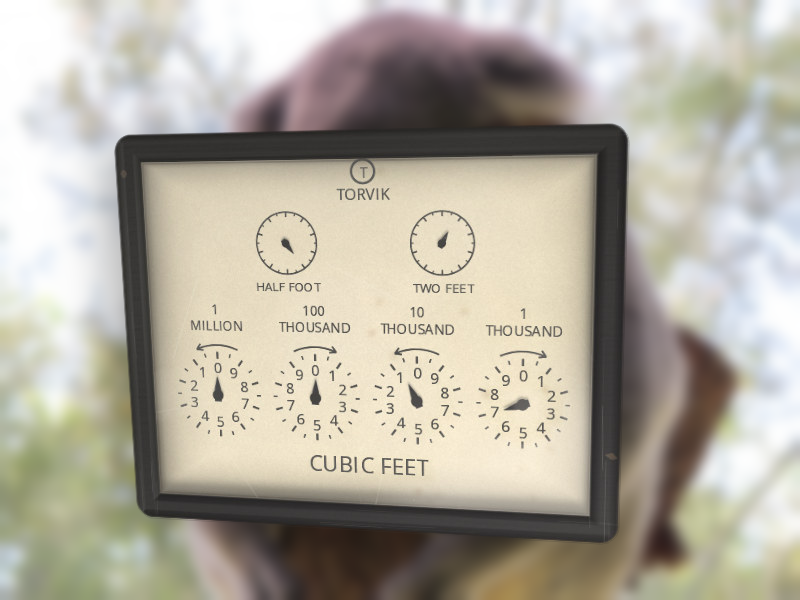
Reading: 700 ft³
